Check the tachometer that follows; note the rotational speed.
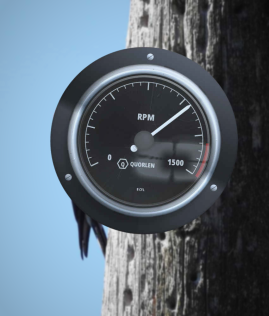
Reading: 1050 rpm
